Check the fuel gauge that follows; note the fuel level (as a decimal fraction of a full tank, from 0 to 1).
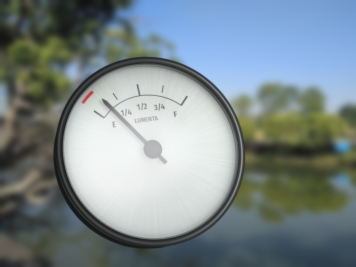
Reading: 0.125
